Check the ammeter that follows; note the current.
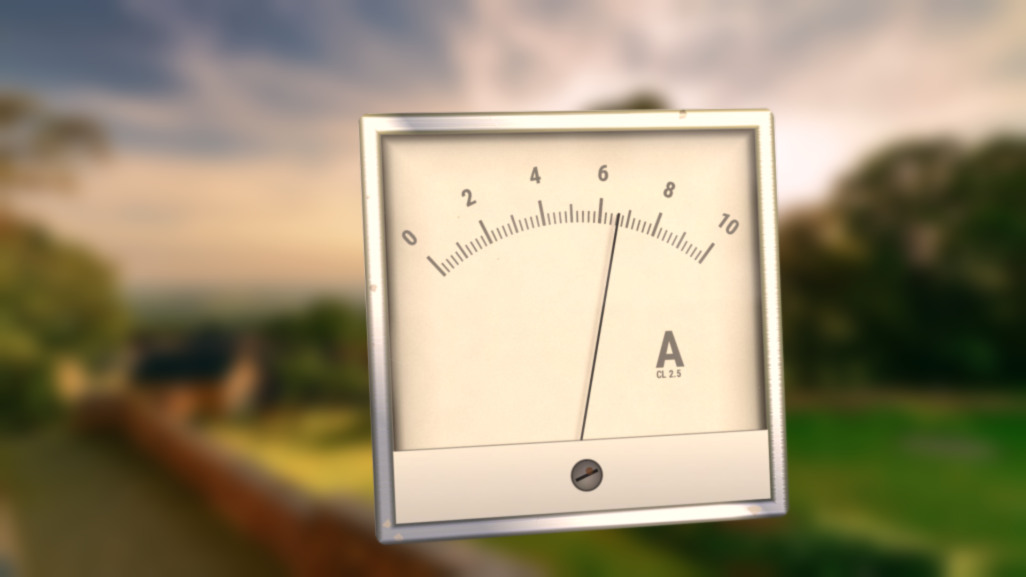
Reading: 6.6 A
